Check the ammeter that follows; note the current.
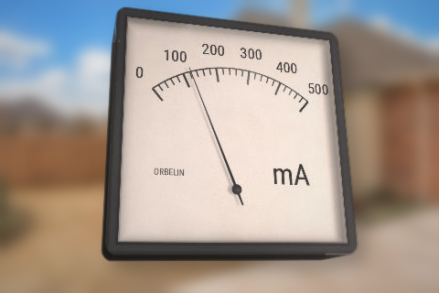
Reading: 120 mA
